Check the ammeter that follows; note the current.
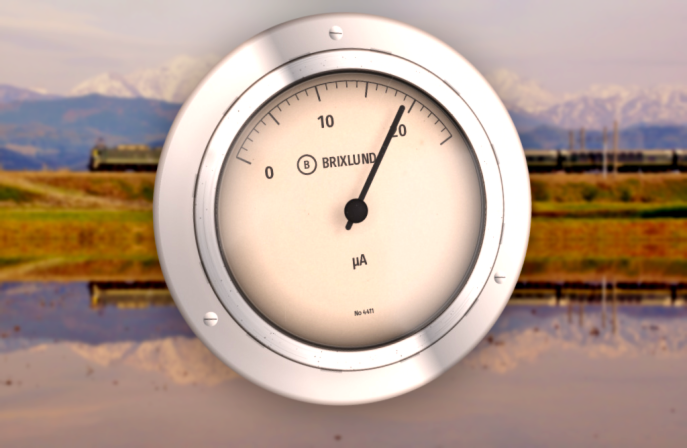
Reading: 19 µA
